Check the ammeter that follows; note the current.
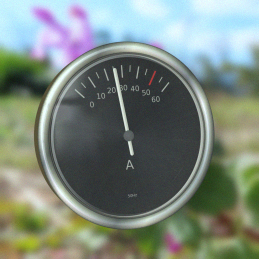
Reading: 25 A
